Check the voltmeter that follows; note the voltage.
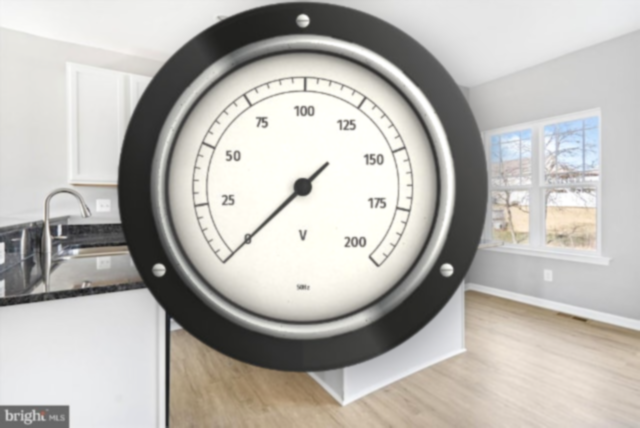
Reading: 0 V
